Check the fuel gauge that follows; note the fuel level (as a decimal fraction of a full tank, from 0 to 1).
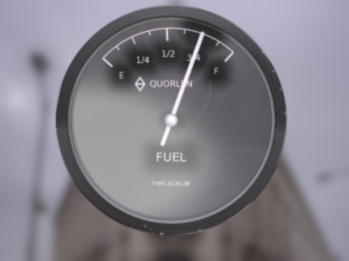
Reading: 0.75
